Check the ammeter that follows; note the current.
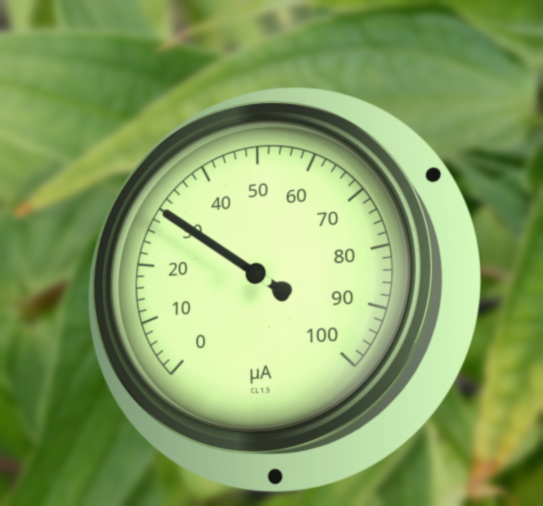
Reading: 30 µA
